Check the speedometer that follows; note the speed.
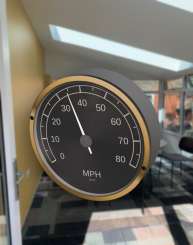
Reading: 35 mph
